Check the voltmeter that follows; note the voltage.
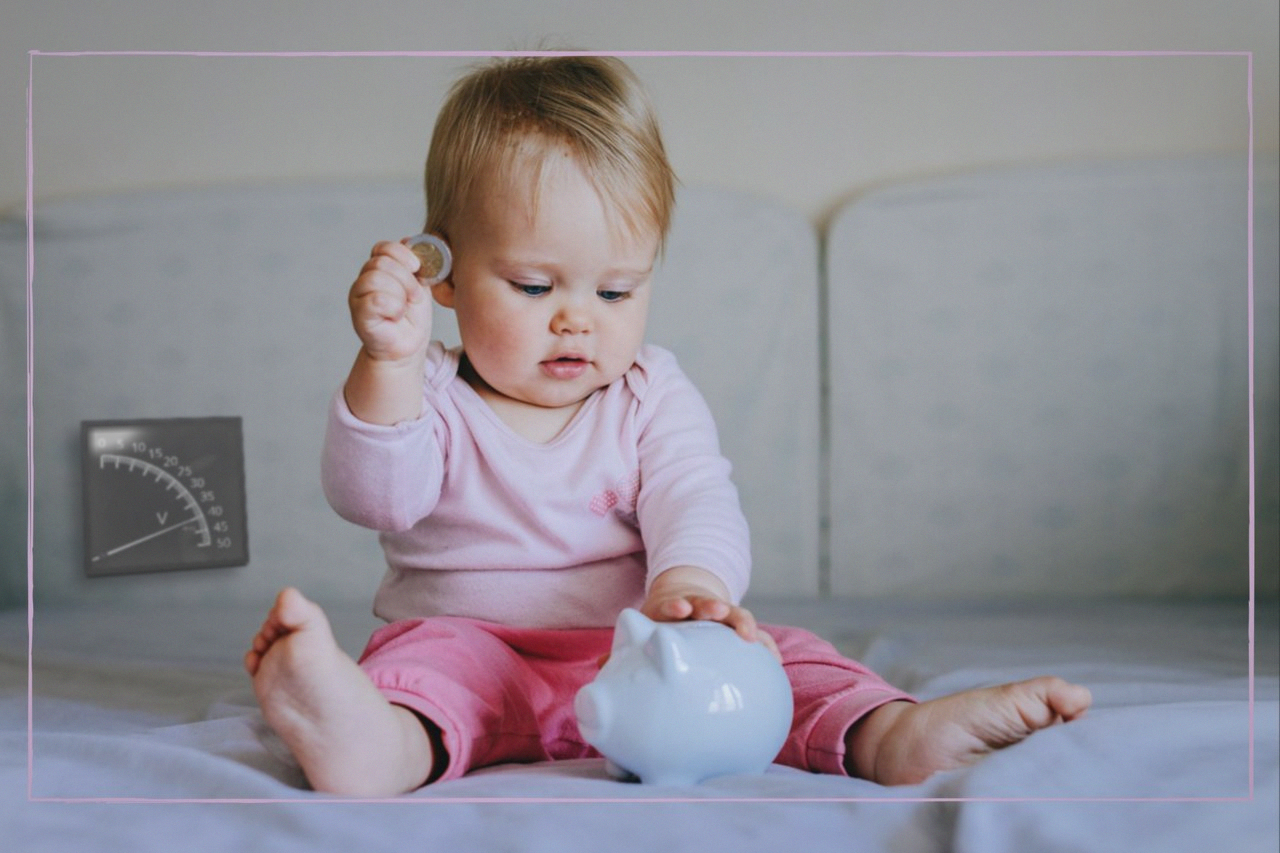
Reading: 40 V
